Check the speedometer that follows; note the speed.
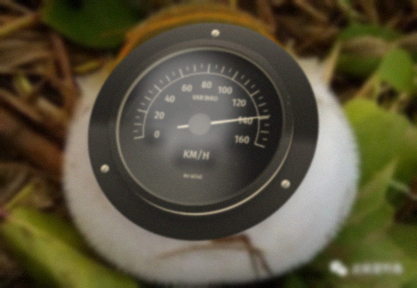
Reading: 140 km/h
